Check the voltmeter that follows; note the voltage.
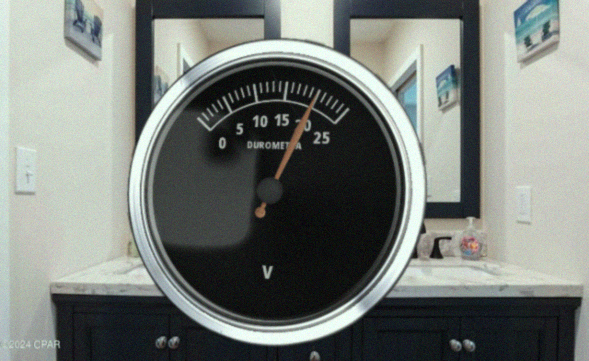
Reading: 20 V
